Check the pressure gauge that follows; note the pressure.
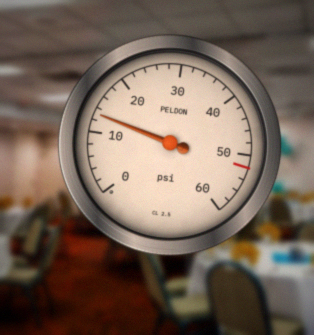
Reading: 13 psi
